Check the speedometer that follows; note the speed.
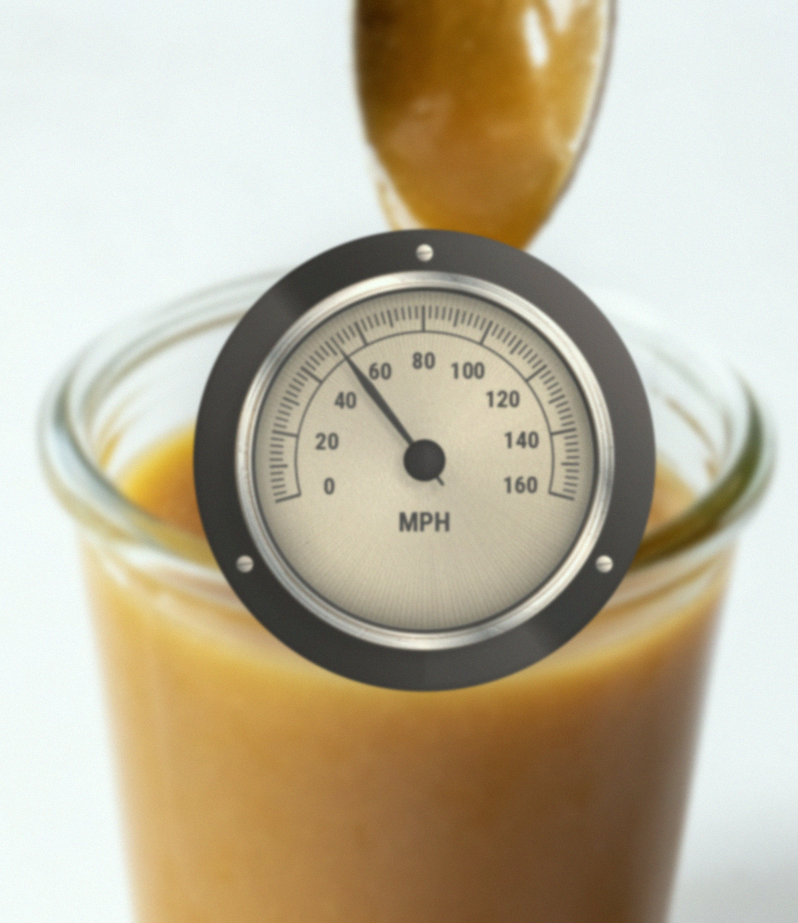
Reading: 52 mph
